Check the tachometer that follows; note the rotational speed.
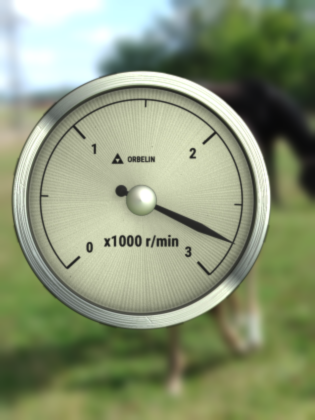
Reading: 2750 rpm
